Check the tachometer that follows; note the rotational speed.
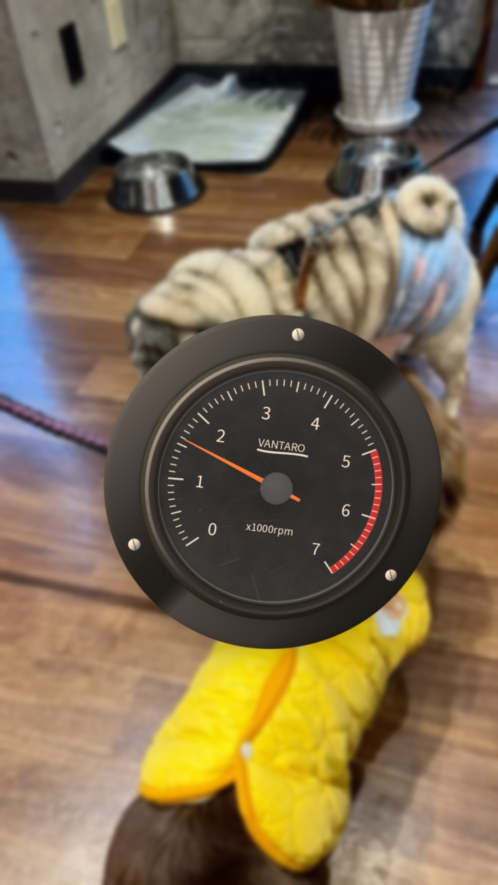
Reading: 1600 rpm
